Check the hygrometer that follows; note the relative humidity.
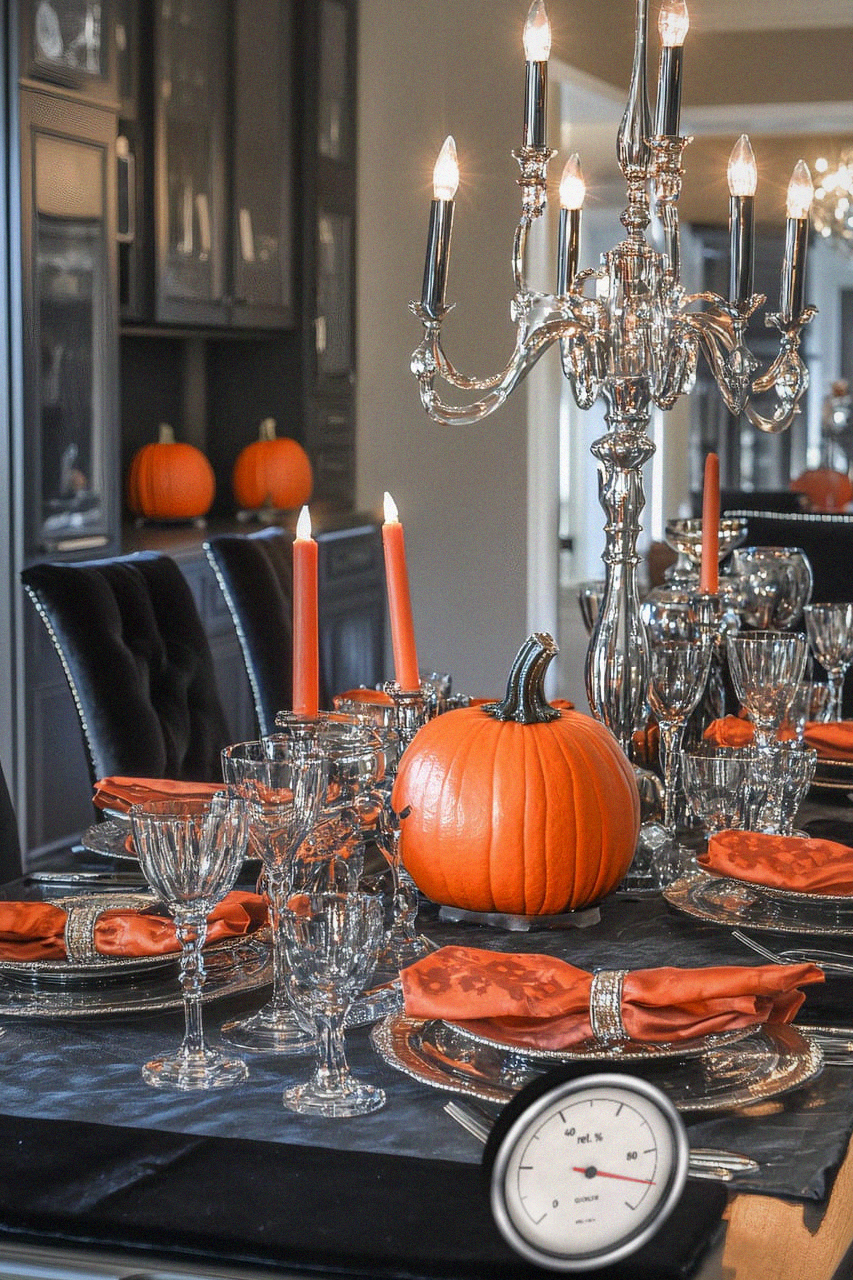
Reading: 90 %
